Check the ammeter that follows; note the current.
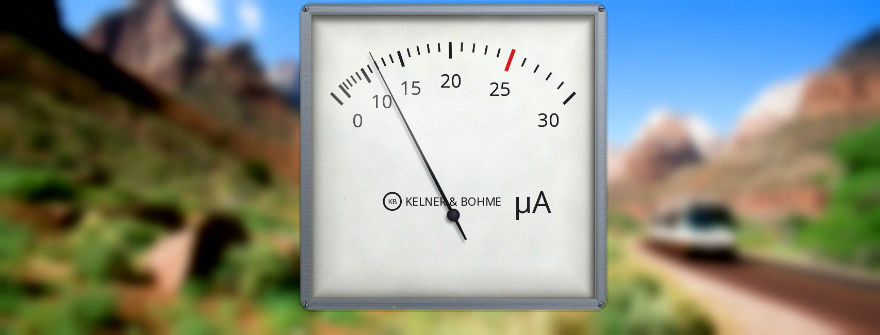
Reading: 12 µA
